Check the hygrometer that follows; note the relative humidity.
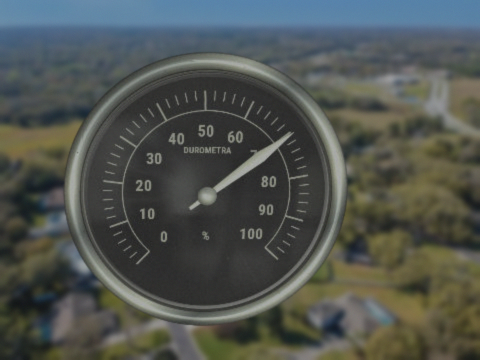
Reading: 70 %
